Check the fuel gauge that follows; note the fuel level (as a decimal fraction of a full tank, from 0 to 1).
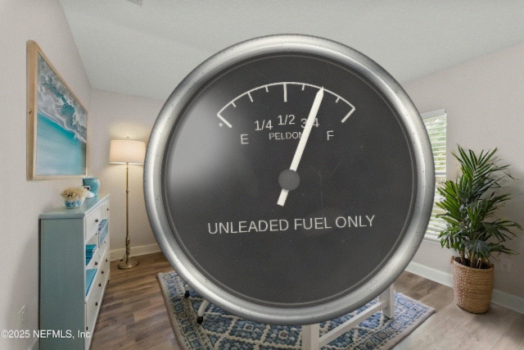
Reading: 0.75
